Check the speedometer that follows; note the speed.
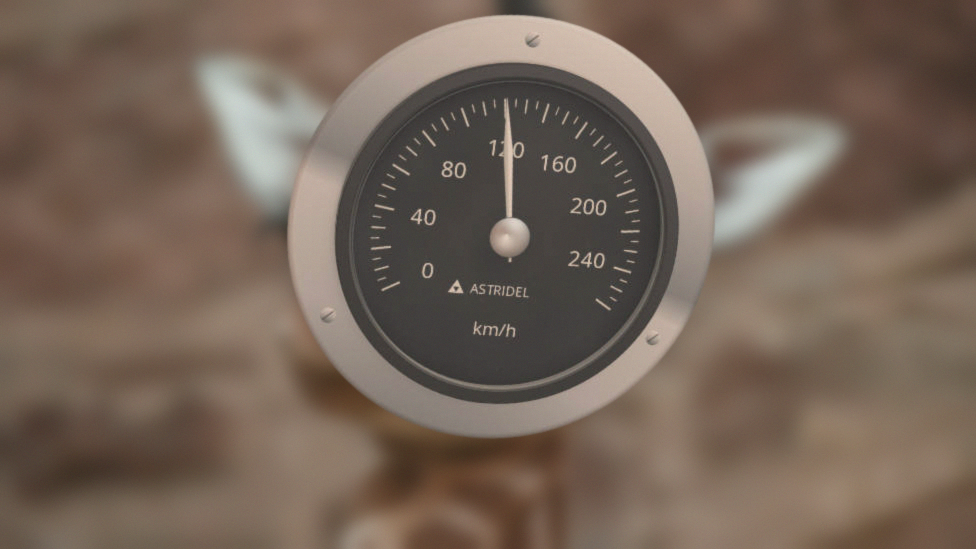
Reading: 120 km/h
